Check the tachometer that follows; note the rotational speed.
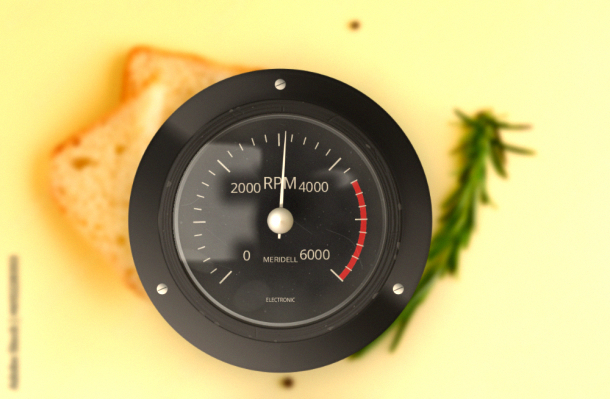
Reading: 3100 rpm
